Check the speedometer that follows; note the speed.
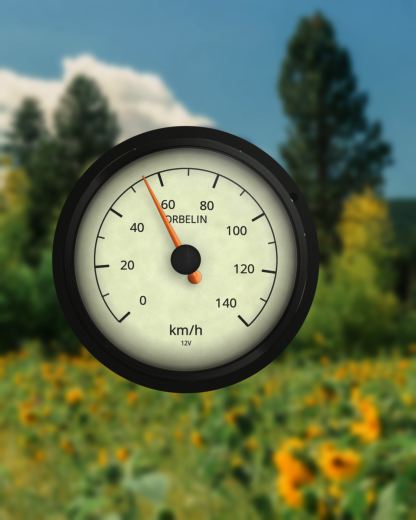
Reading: 55 km/h
